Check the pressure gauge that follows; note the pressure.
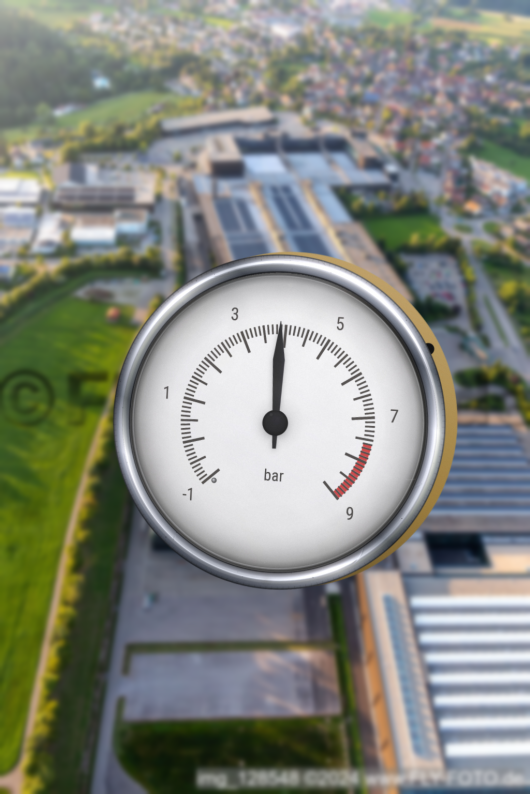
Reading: 3.9 bar
